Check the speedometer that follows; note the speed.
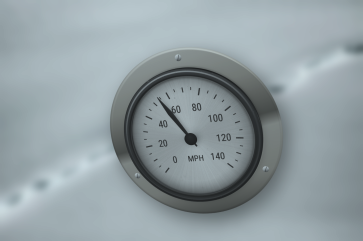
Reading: 55 mph
